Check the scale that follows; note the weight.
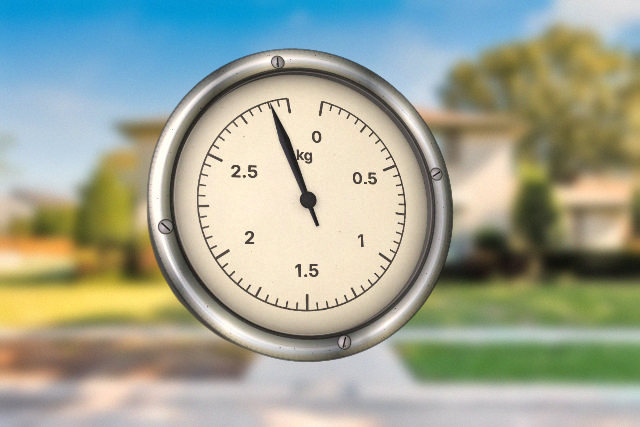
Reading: 2.9 kg
